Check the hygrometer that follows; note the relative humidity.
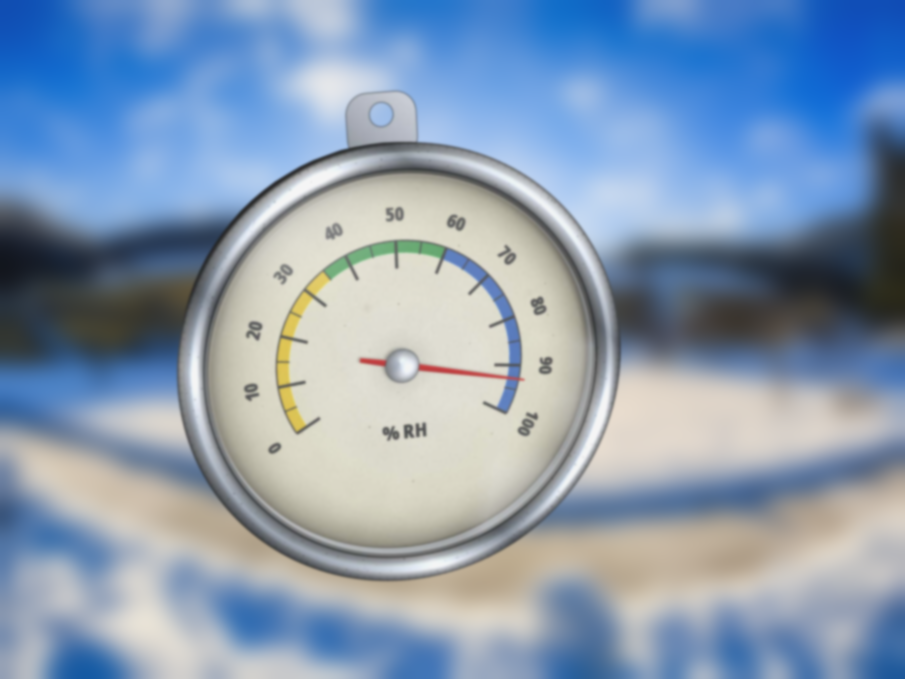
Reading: 92.5 %
